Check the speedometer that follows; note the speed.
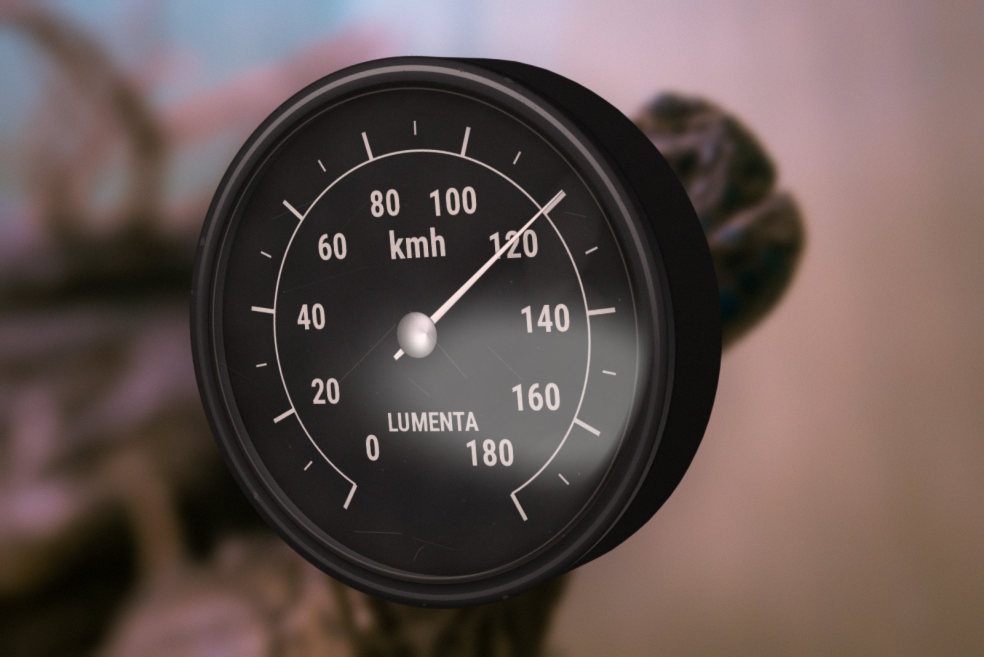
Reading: 120 km/h
